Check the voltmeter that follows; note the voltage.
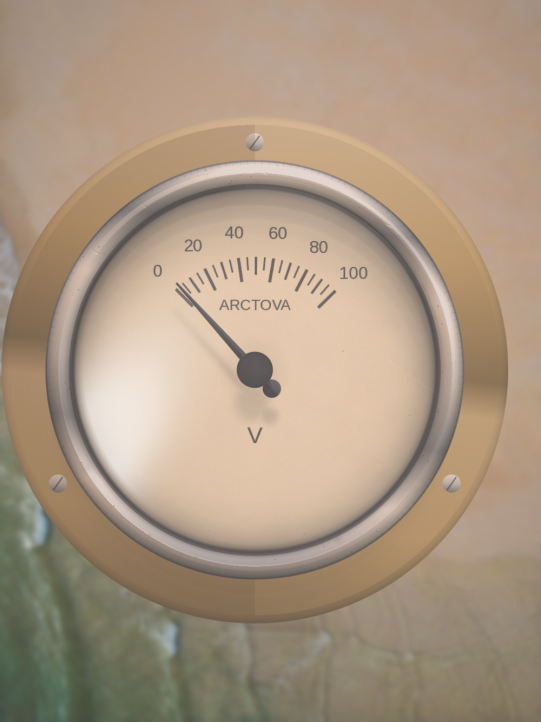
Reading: 2.5 V
